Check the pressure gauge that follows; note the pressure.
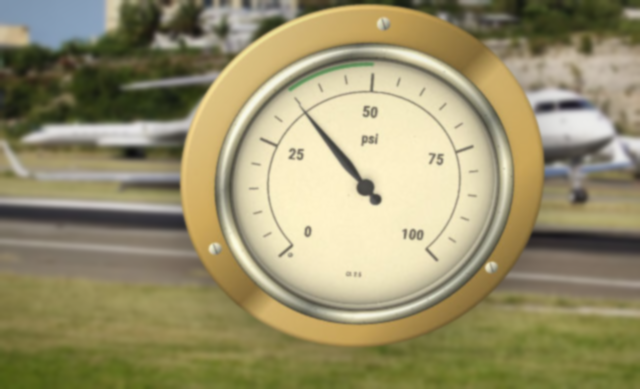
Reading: 35 psi
